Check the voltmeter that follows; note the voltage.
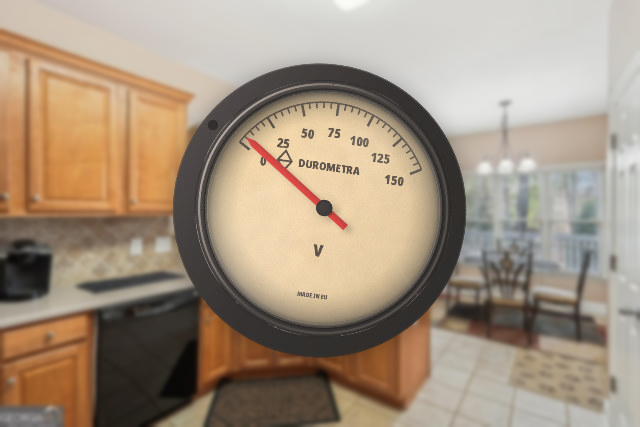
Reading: 5 V
